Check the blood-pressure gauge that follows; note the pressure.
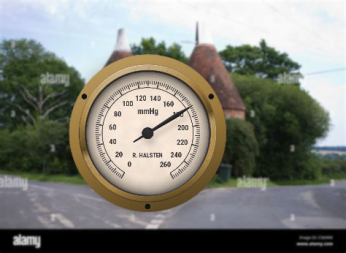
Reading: 180 mmHg
